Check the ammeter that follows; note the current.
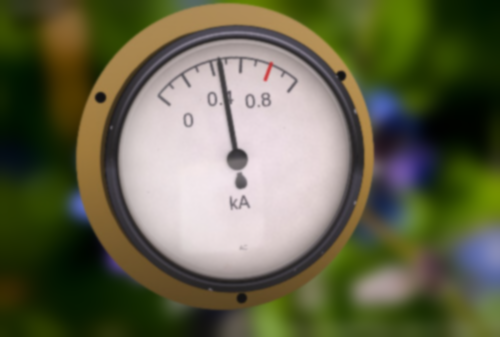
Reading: 0.45 kA
